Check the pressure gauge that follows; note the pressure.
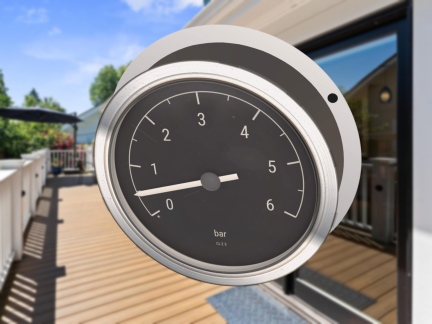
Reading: 0.5 bar
